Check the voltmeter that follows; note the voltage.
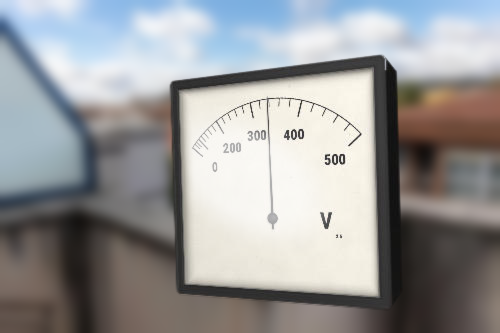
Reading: 340 V
